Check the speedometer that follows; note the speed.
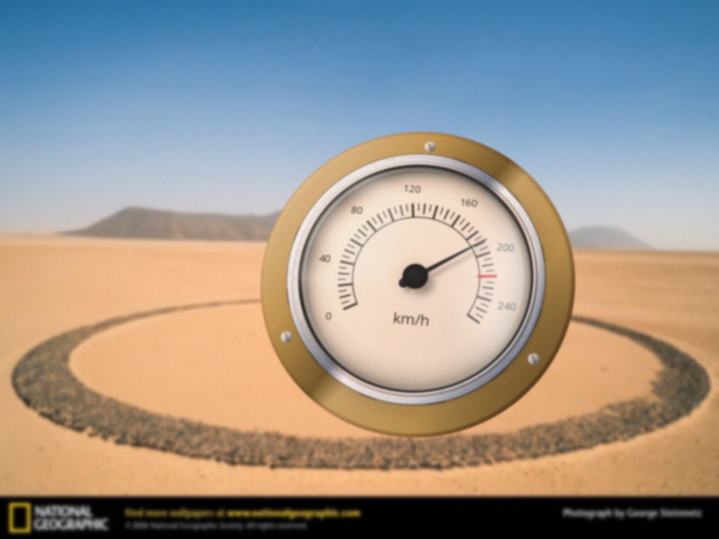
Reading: 190 km/h
